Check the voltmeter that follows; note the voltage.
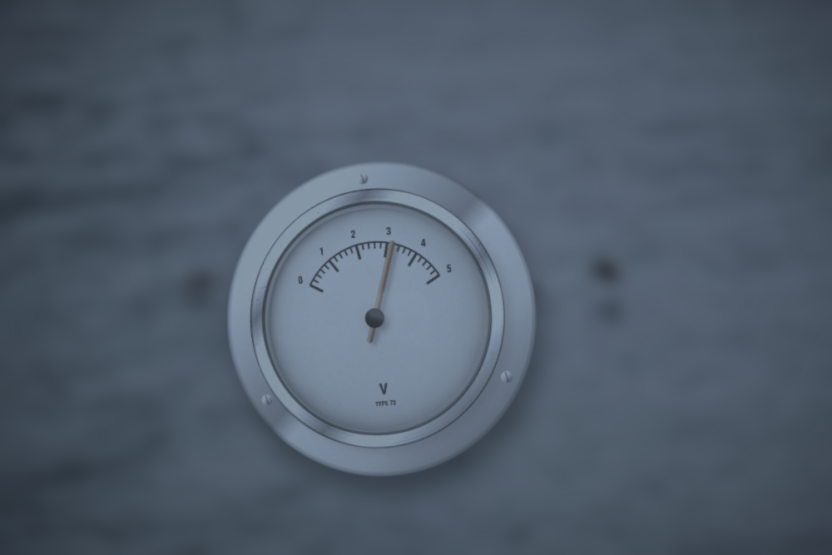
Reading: 3.2 V
